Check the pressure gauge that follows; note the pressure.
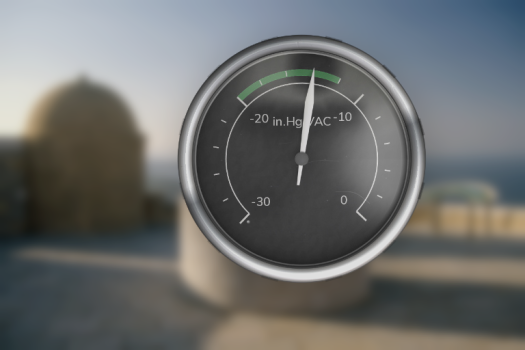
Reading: -14 inHg
